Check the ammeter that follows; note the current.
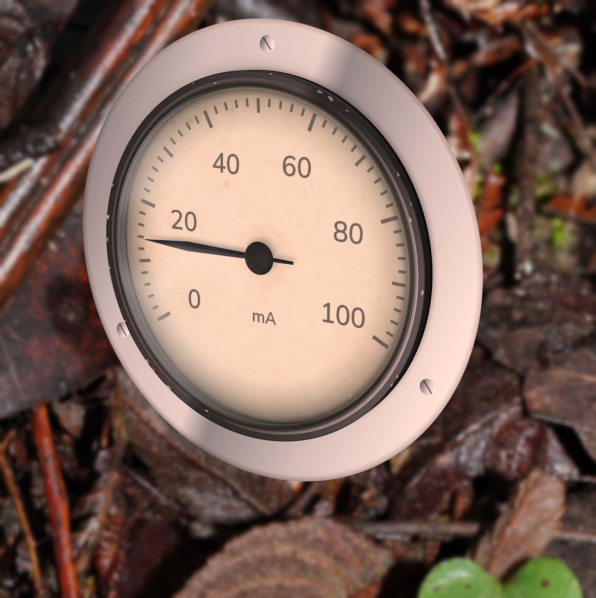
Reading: 14 mA
